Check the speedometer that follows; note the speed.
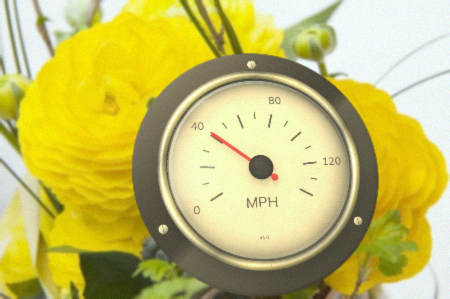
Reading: 40 mph
